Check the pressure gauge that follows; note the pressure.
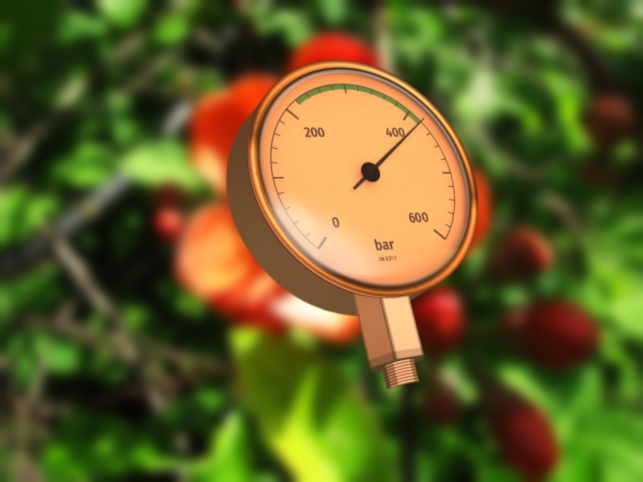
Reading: 420 bar
